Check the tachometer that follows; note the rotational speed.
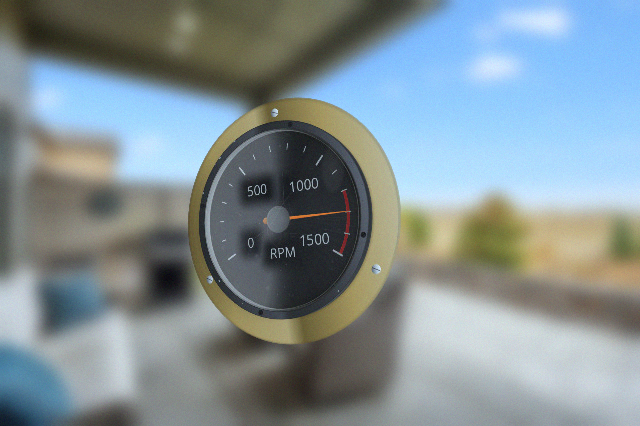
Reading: 1300 rpm
